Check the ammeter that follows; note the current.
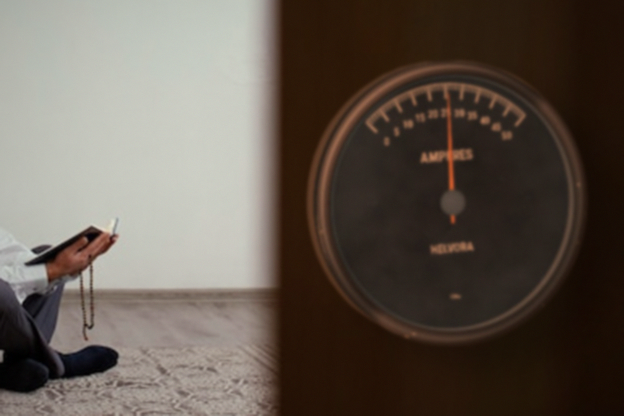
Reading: 25 A
